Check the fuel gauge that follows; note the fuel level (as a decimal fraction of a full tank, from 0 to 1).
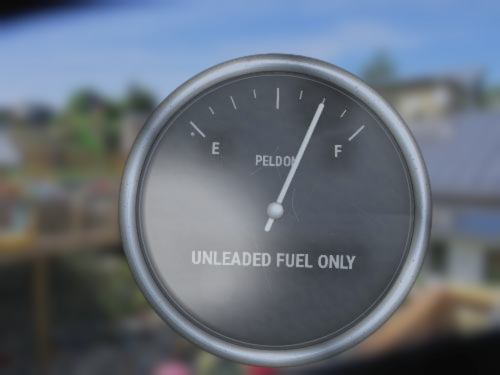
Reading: 0.75
